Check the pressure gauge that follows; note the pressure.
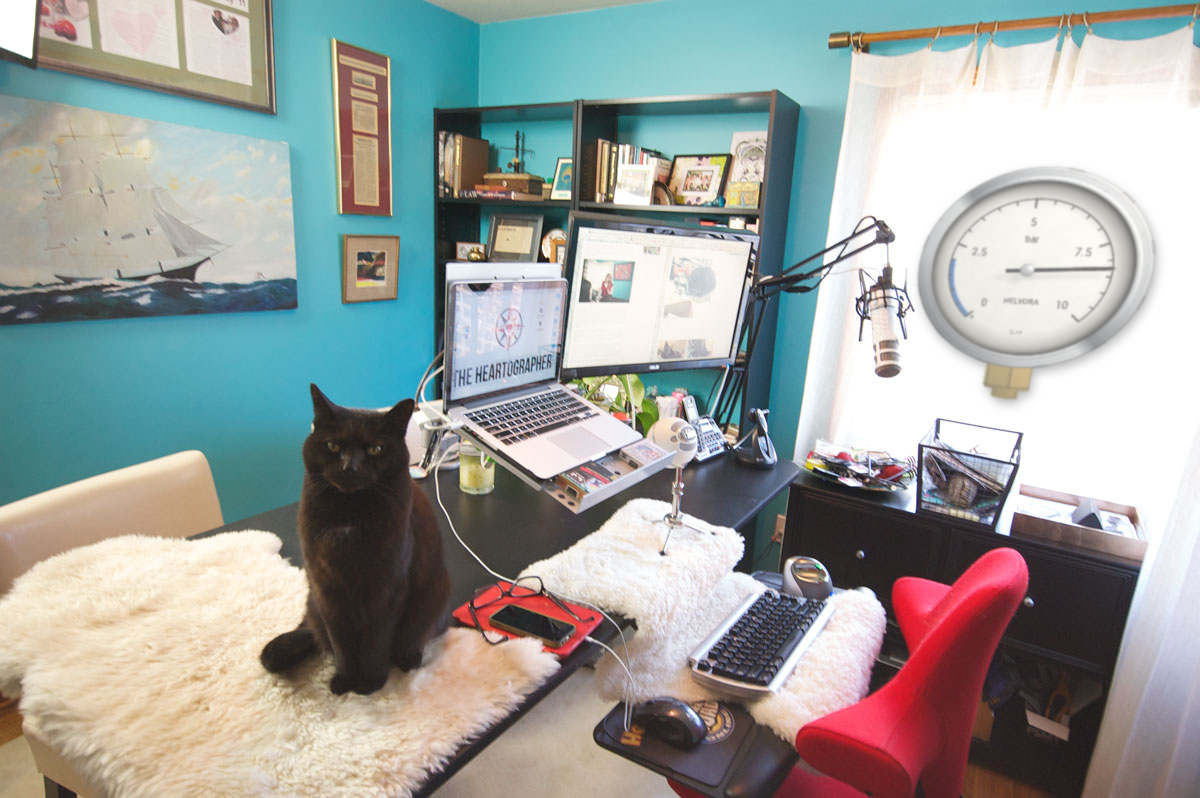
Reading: 8.25 bar
